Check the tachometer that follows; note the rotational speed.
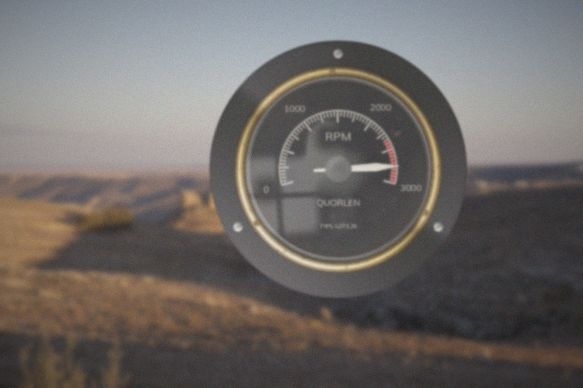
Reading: 2750 rpm
